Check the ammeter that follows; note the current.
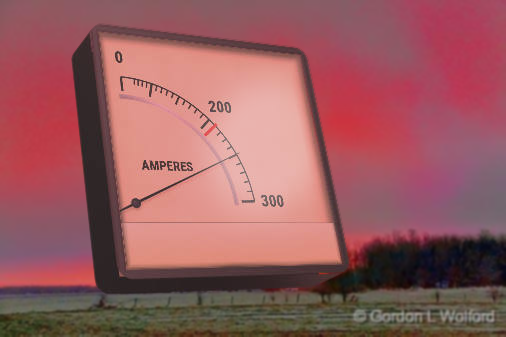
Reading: 250 A
